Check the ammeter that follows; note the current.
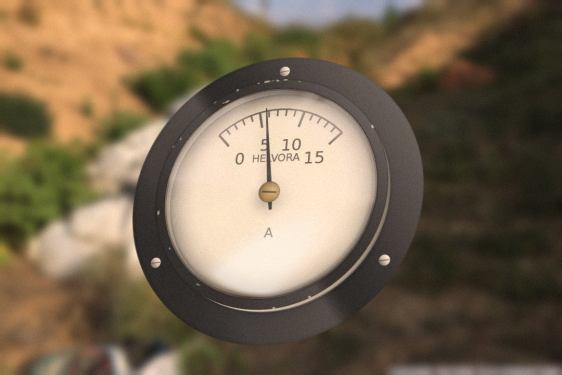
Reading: 6 A
